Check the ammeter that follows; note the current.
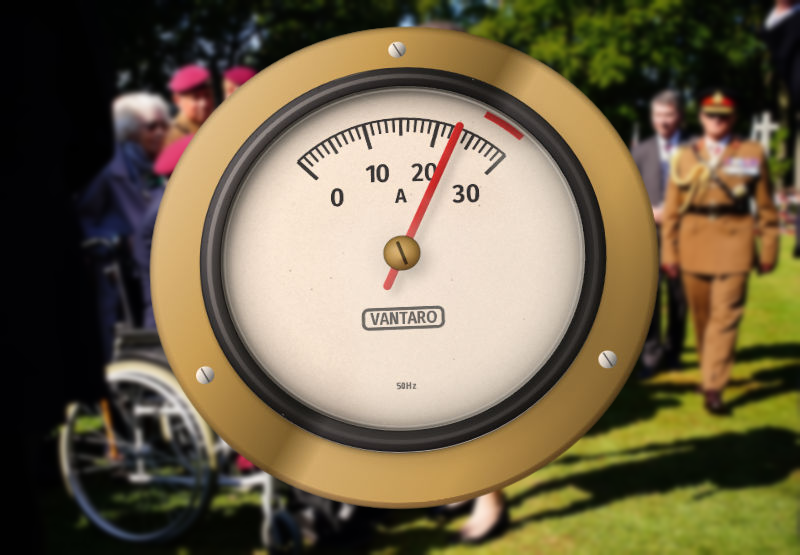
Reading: 23 A
